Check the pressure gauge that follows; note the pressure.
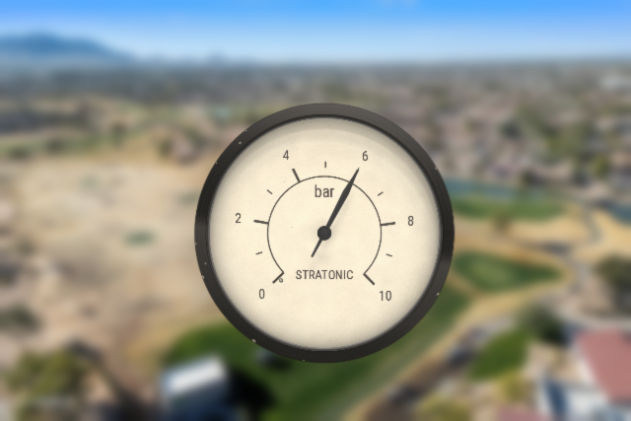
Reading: 6 bar
